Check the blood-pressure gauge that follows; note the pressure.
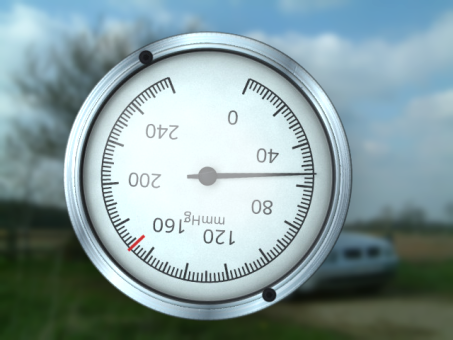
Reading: 54 mmHg
